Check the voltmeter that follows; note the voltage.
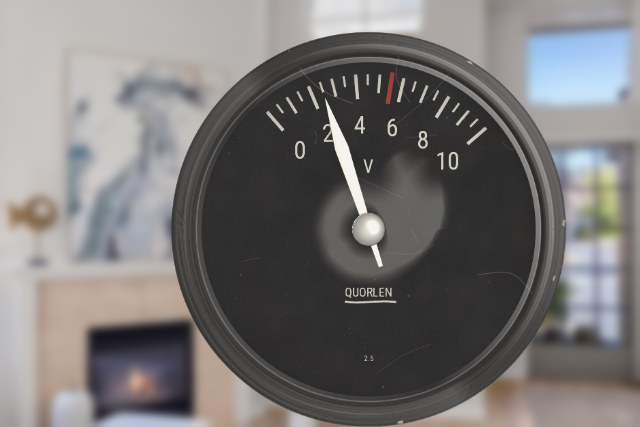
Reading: 2.5 V
